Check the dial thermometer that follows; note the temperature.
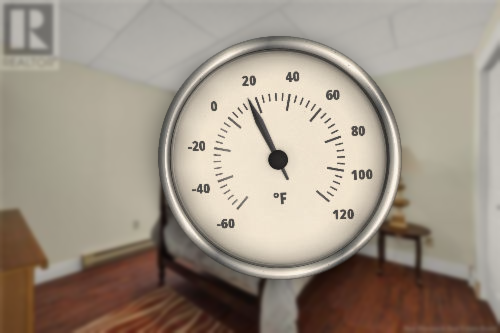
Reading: 16 °F
